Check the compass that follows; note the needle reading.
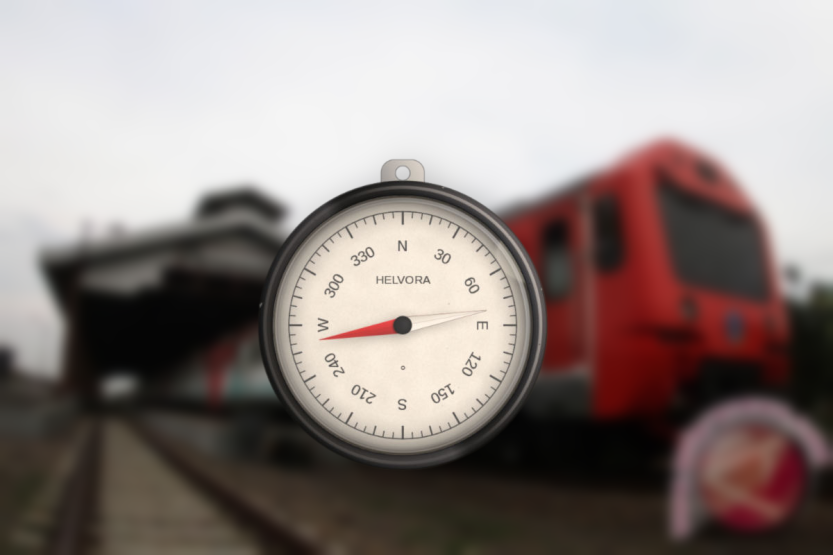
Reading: 260 °
